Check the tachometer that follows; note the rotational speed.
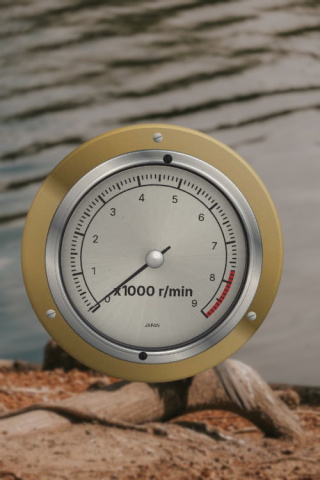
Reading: 100 rpm
